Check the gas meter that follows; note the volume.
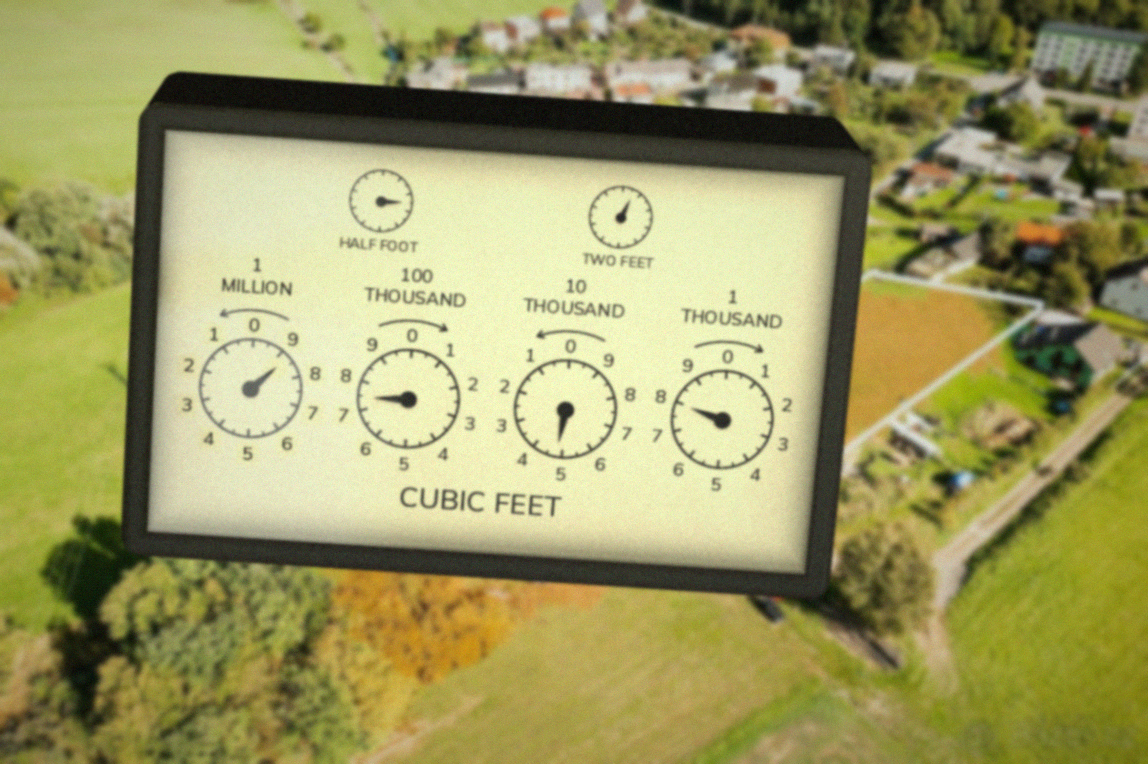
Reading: 874800 ft³
